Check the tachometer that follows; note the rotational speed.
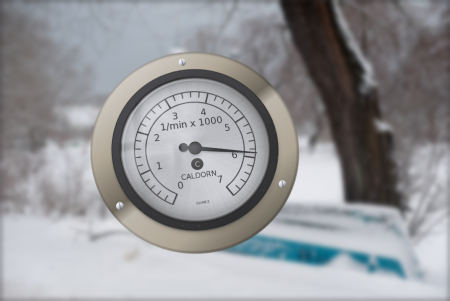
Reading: 5900 rpm
